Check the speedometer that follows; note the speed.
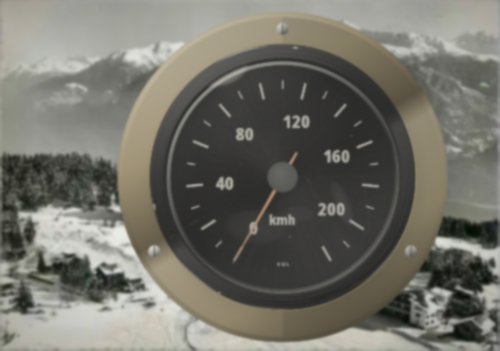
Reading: 0 km/h
